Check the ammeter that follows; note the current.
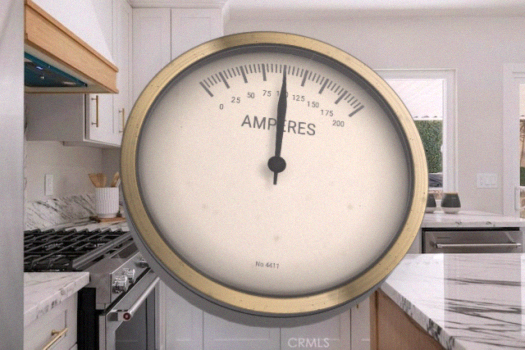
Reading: 100 A
